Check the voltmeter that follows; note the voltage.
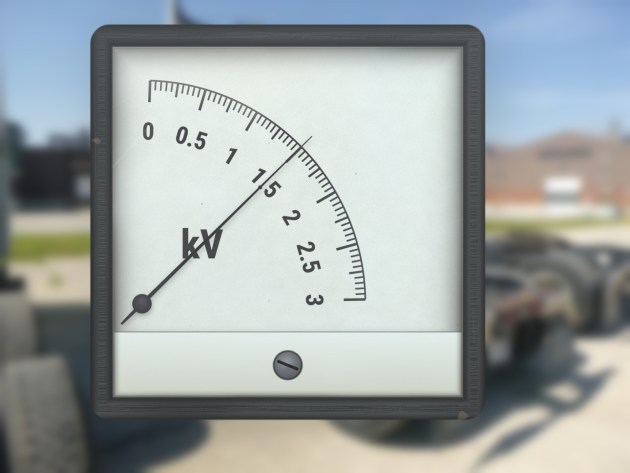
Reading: 1.5 kV
